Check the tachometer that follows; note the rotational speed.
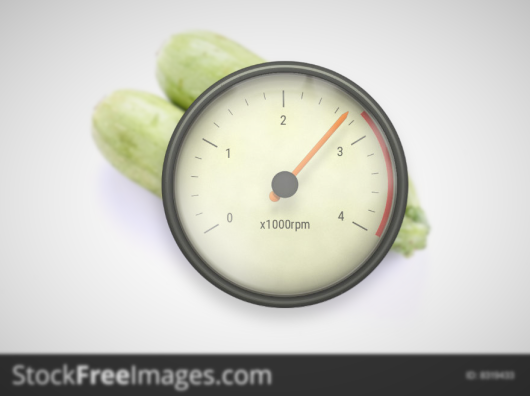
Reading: 2700 rpm
